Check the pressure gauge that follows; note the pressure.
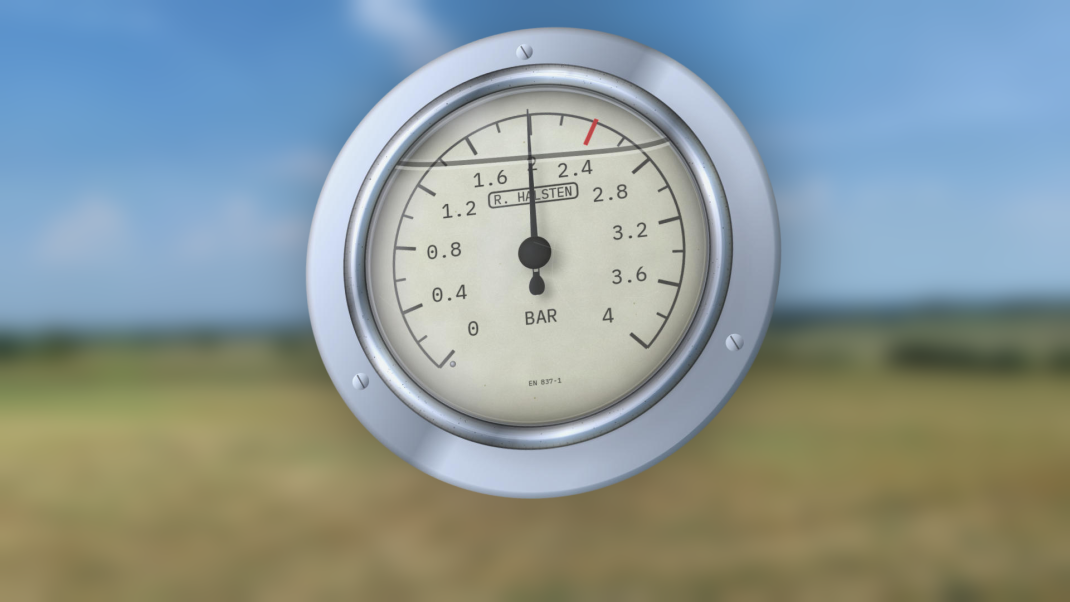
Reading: 2 bar
